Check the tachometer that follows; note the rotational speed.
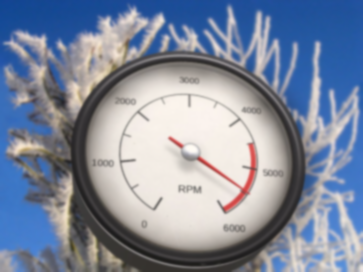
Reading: 5500 rpm
